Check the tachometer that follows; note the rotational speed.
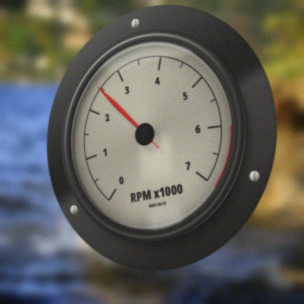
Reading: 2500 rpm
